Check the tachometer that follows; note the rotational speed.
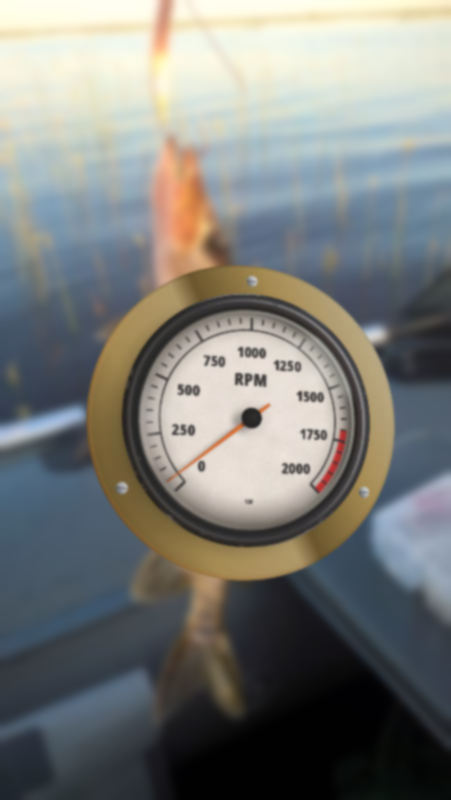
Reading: 50 rpm
